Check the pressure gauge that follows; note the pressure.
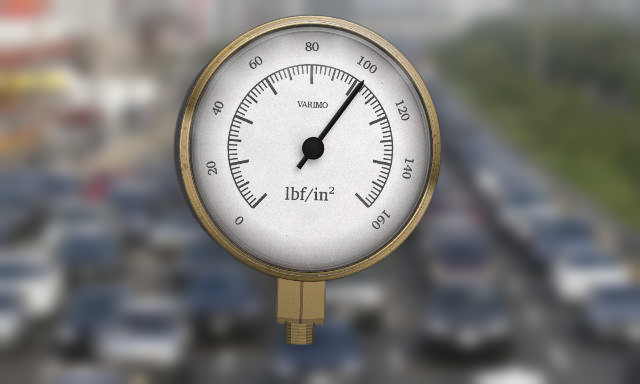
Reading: 102 psi
